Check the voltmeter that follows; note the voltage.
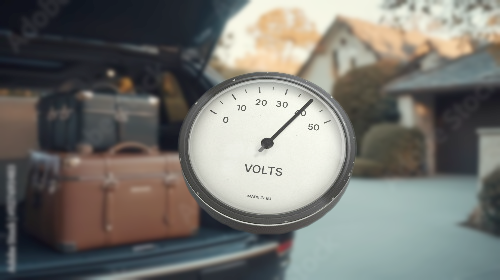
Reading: 40 V
